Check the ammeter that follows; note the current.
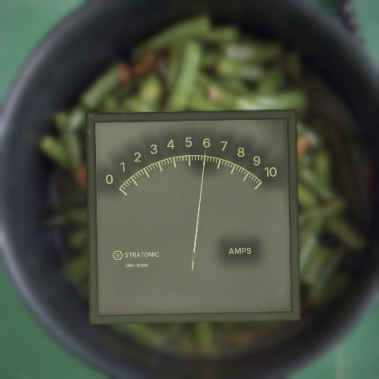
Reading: 6 A
